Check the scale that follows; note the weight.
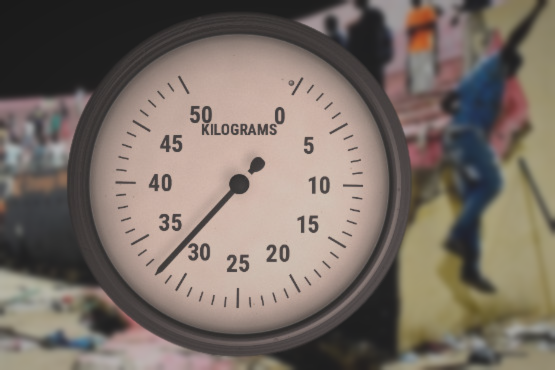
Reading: 32 kg
